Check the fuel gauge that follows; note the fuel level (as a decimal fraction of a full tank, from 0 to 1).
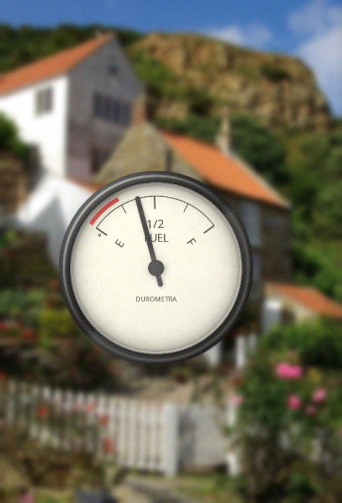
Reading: 0.375
